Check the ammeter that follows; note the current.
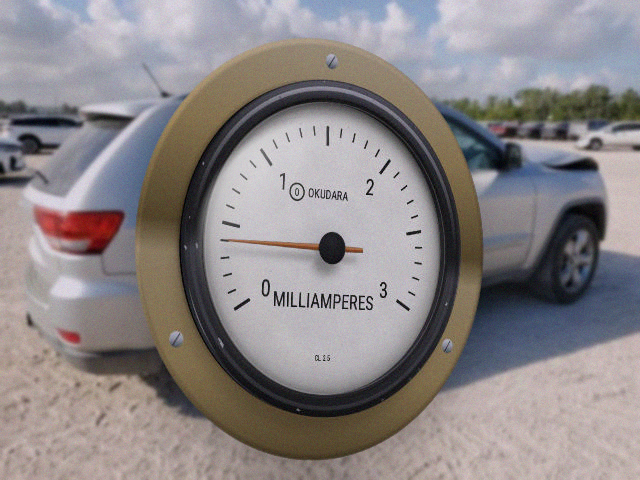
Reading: 0.4 mA
